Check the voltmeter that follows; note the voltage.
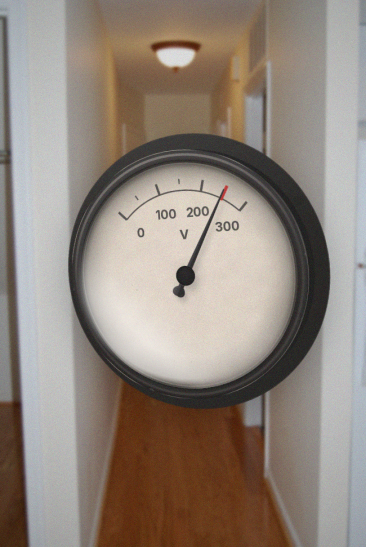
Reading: 250 V
